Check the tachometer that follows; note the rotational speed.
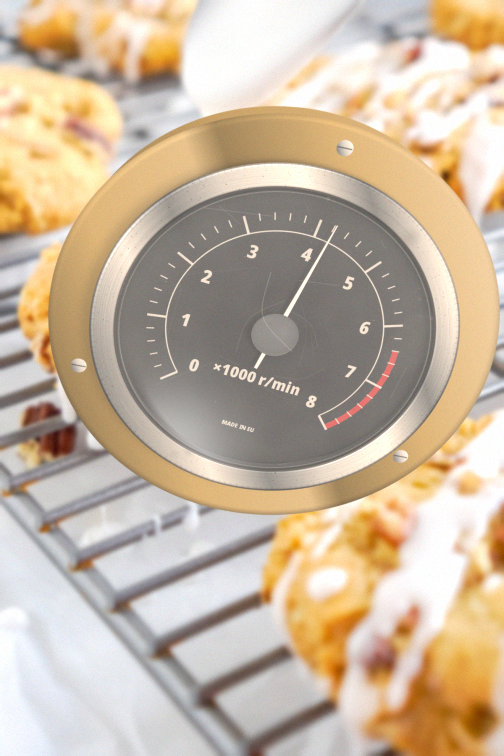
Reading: 4200 rpm
